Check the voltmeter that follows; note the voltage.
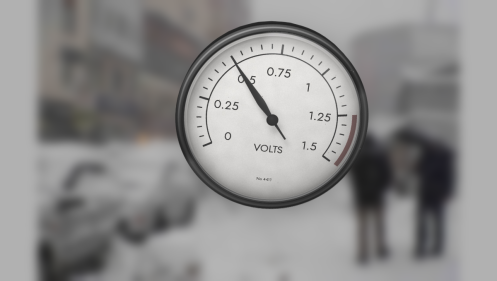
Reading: 0.5 V
